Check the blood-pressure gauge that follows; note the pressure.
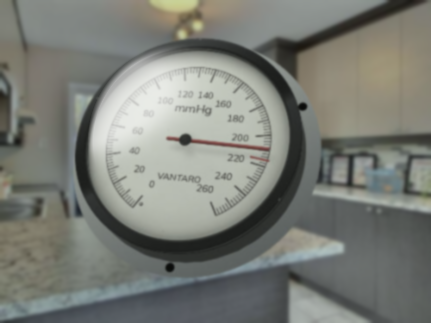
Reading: 210 mmHg
